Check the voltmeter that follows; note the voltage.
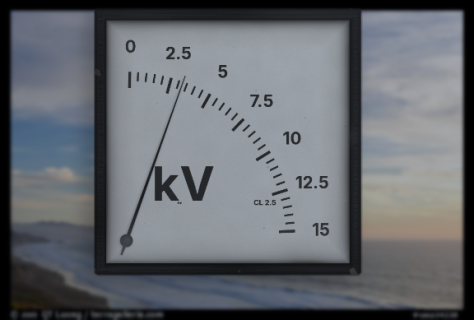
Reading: 3.25 kV
